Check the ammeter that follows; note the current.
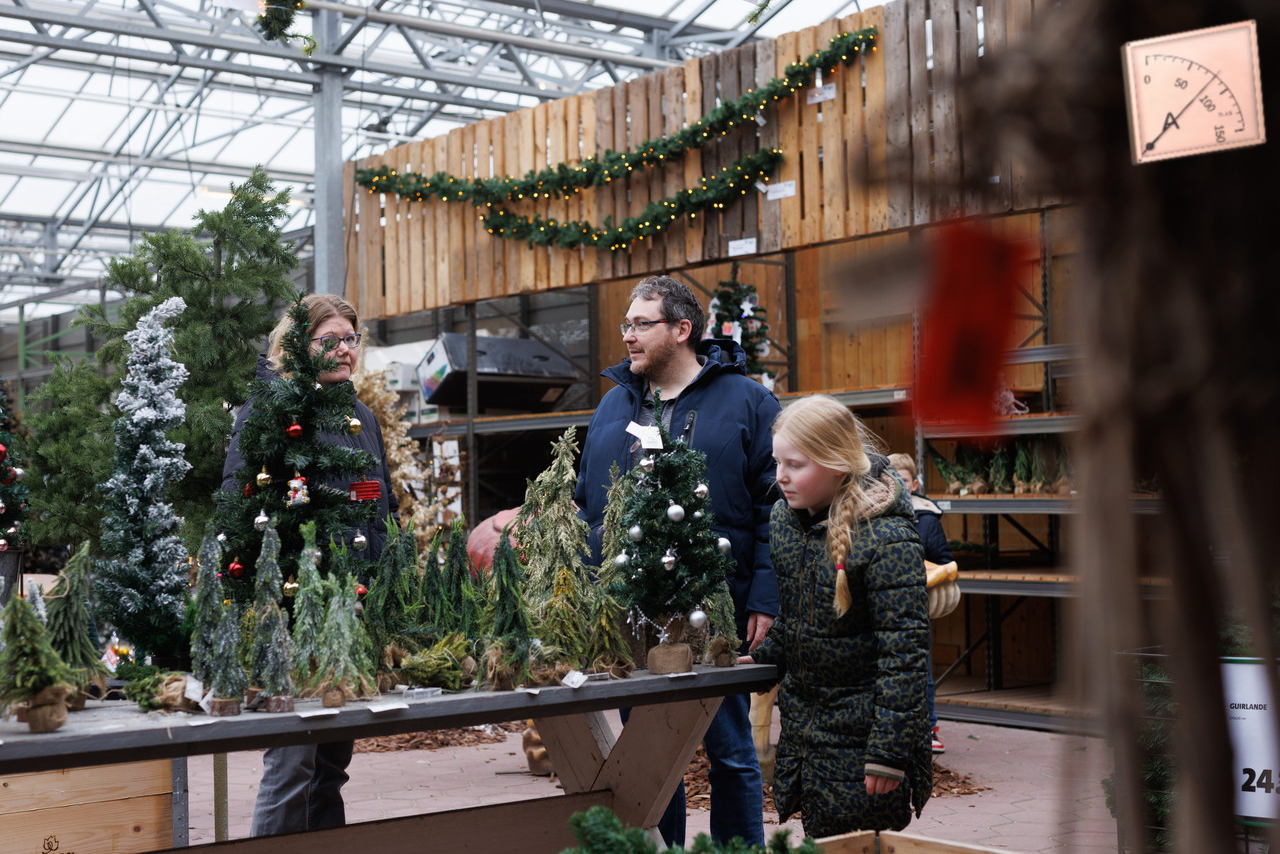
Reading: 80 A
